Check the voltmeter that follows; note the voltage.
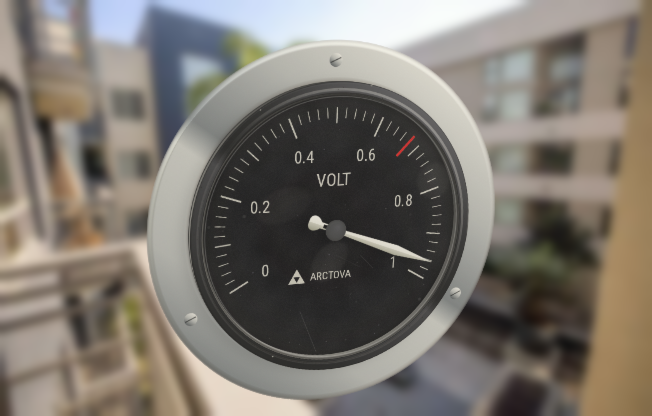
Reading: 0.96 V
